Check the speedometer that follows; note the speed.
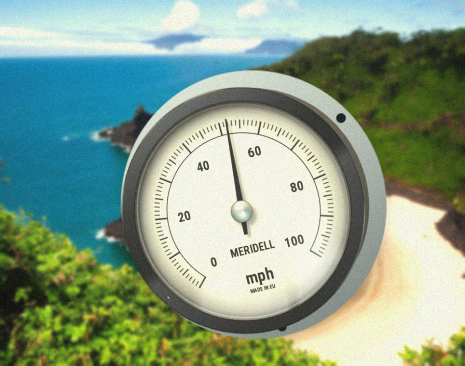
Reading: 52 mph
